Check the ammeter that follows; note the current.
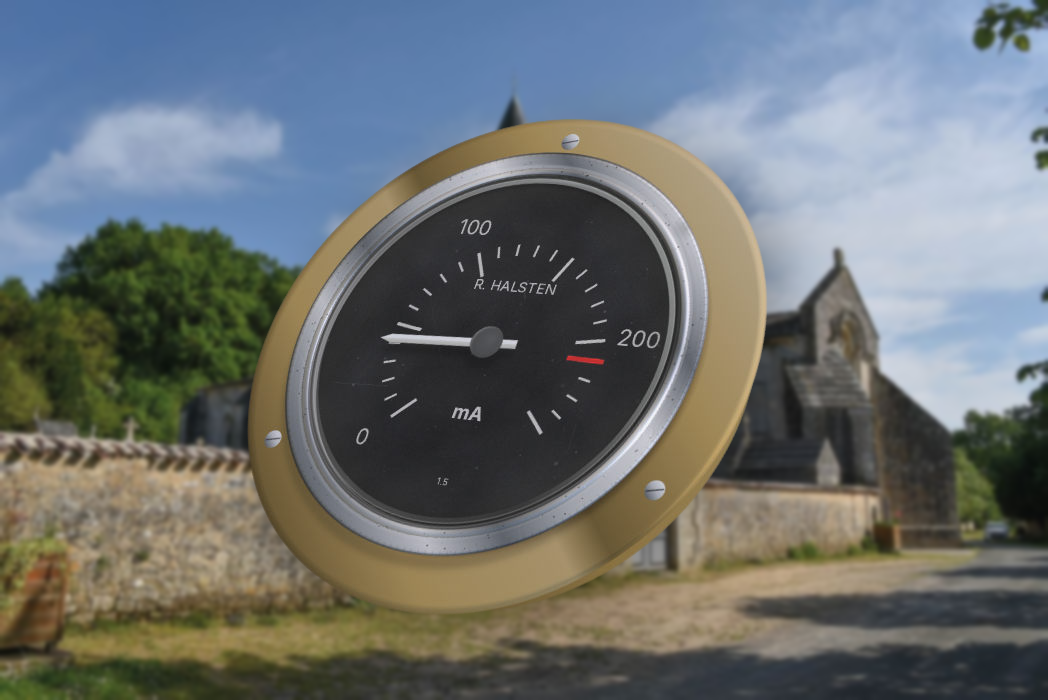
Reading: 40 mA
